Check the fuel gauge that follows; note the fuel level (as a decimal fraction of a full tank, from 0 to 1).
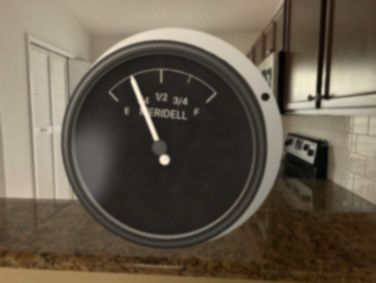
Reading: 0.25
